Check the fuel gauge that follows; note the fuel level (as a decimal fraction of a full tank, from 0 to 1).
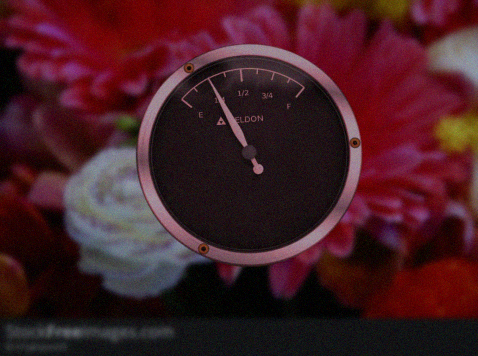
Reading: 0.25
